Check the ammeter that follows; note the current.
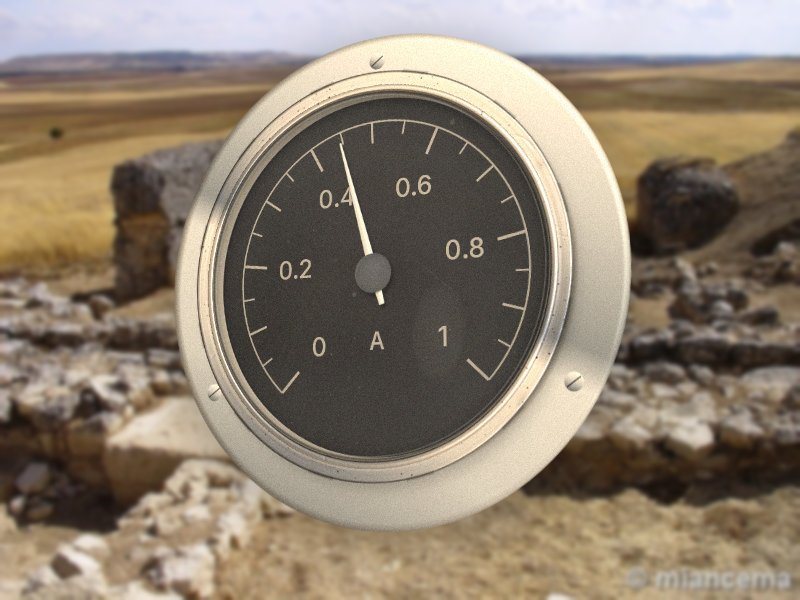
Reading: 0.45 A
